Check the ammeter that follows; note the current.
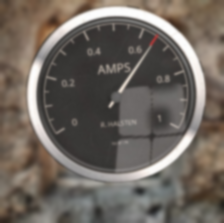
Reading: 0.65 A
